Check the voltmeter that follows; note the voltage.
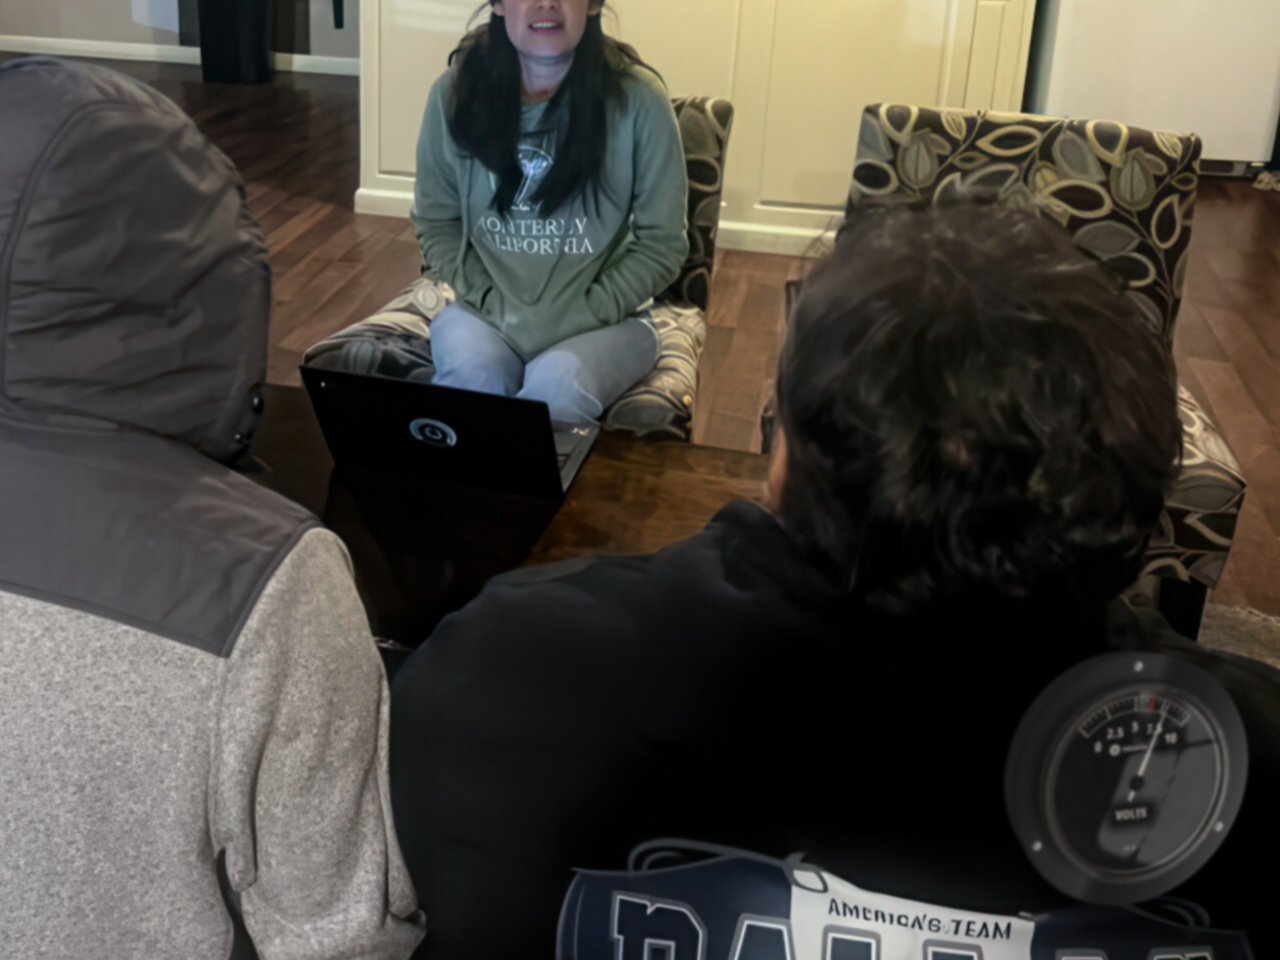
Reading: 7.5 V
